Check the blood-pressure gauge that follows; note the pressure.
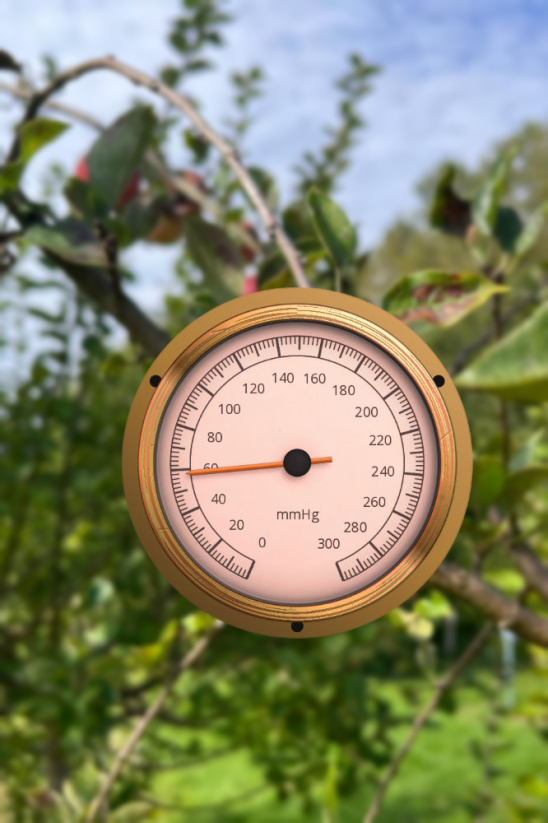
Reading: 58 mmHg
